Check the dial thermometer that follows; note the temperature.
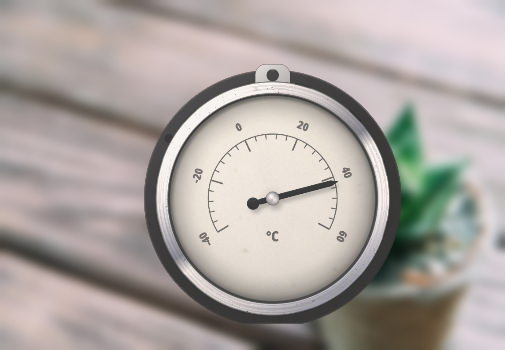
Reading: 42 °C
